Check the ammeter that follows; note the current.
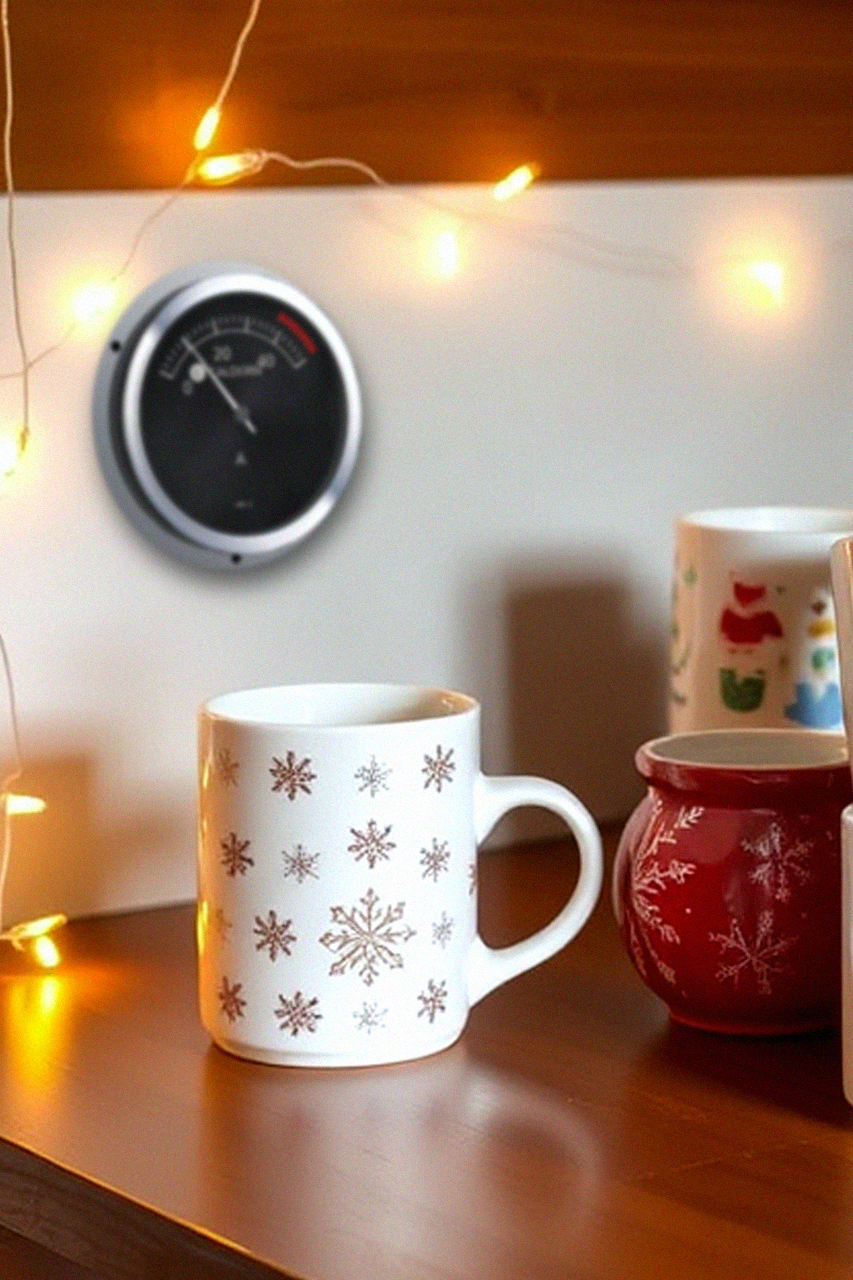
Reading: 10 A
